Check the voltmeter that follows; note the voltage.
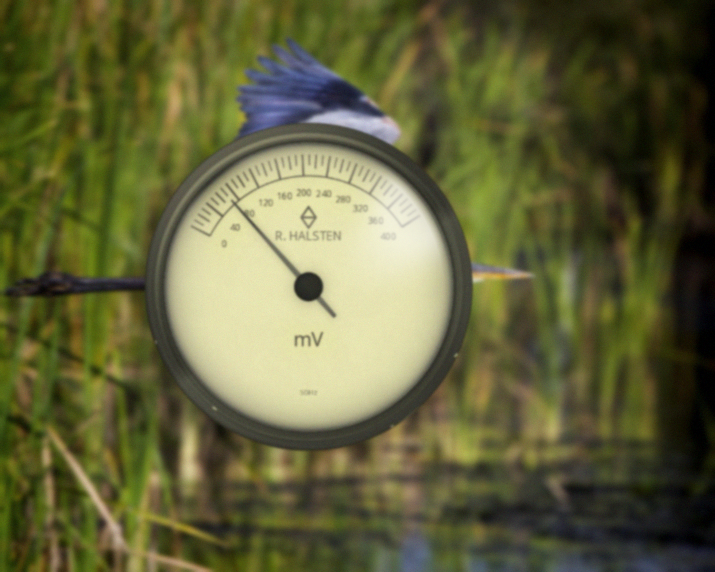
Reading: 70 mV
